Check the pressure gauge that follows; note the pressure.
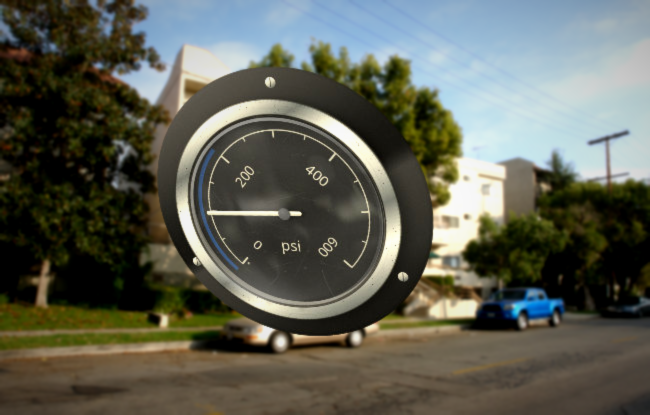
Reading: 100 psi
